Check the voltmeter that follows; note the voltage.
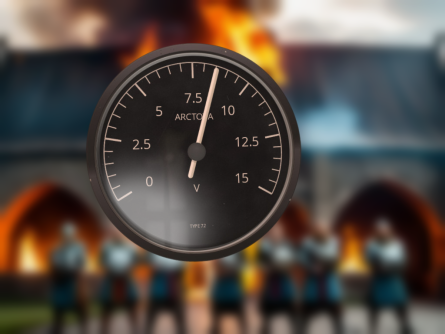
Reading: 8.5 V
